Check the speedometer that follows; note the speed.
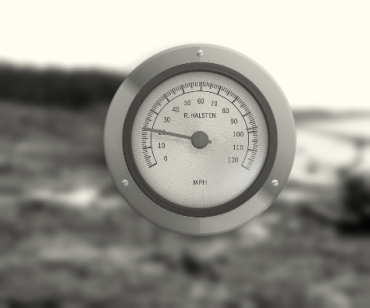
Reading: 20 mph
